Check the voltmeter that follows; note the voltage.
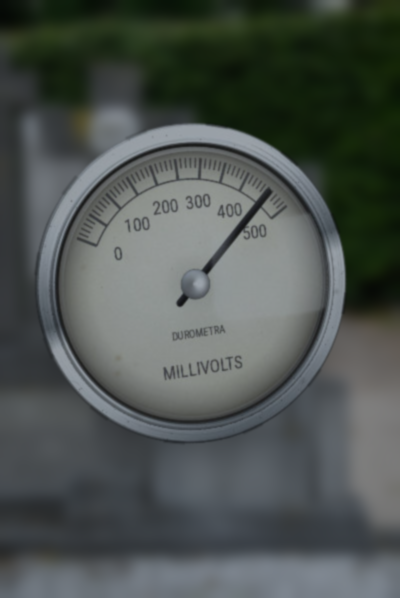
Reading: 450 mV
